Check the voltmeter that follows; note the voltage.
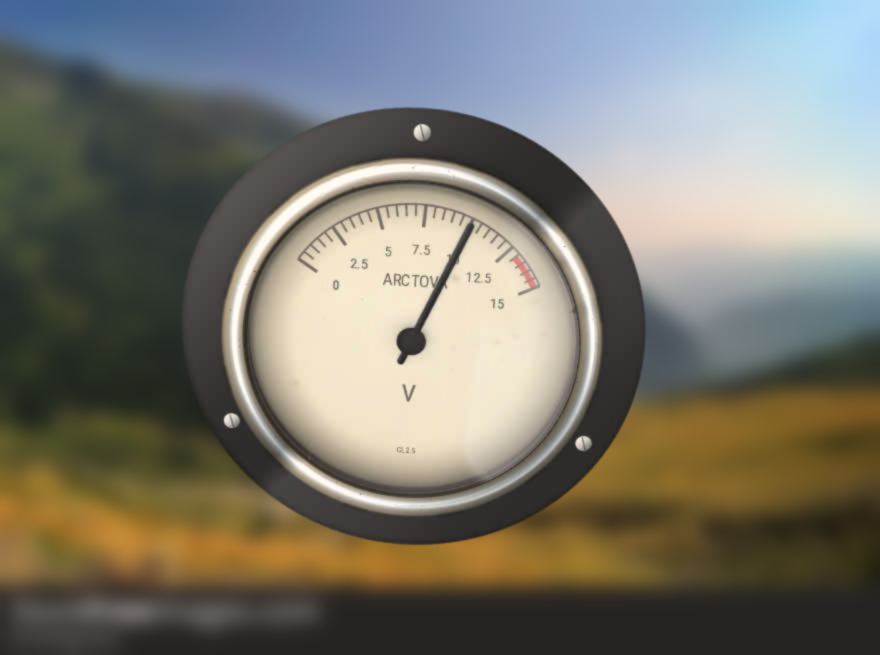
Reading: 10 V
